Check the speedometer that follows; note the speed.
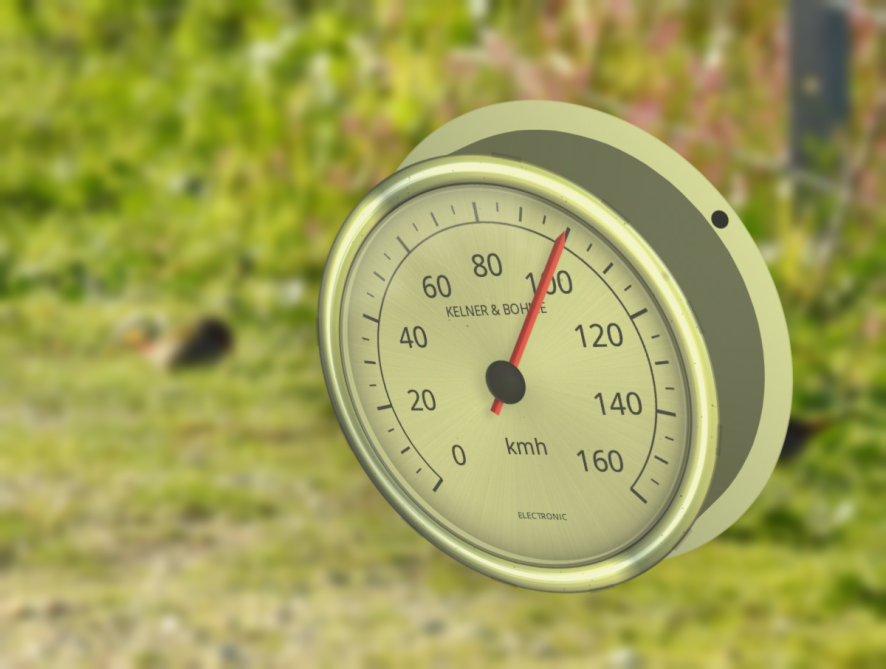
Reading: 100 km/h
